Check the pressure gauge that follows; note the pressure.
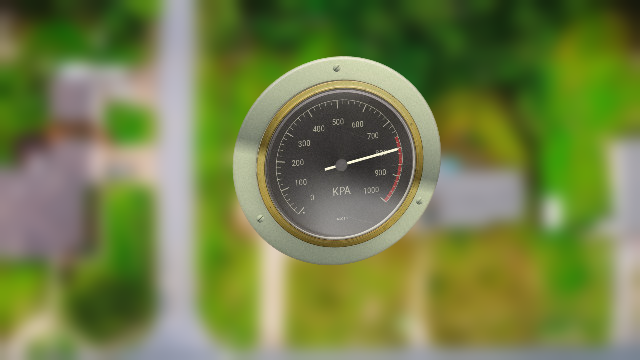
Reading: 800 kPa
